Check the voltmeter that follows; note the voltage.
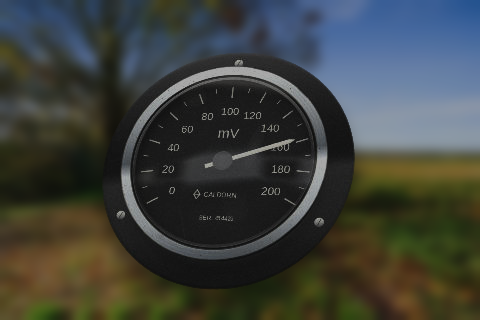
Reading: 160 mV
